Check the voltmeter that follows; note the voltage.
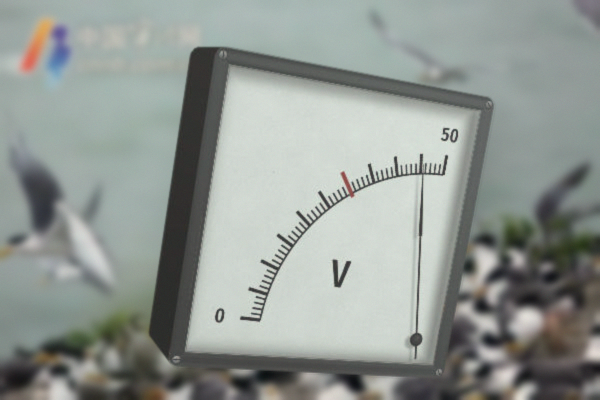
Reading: 45 V
